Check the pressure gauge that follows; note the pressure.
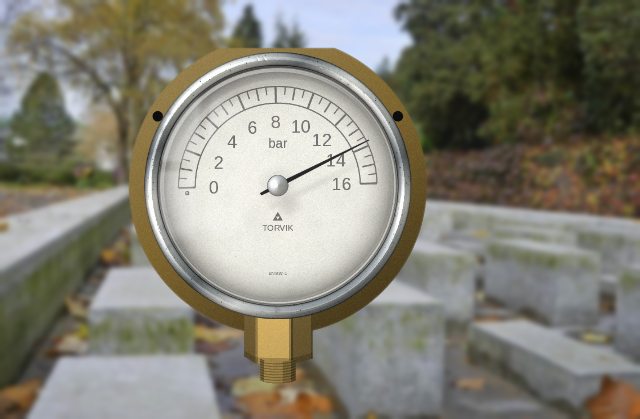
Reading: 13.75 bar
